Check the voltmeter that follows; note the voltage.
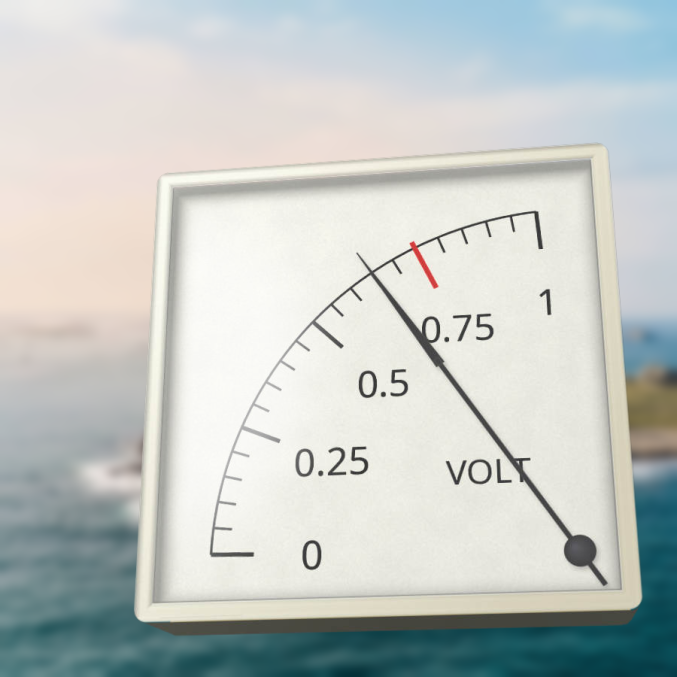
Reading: 0.65 V
